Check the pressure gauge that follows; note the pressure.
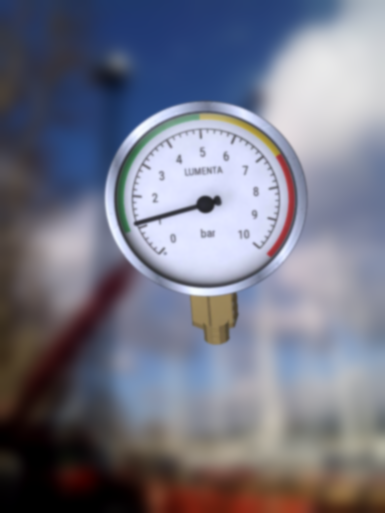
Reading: 1.2 bar
